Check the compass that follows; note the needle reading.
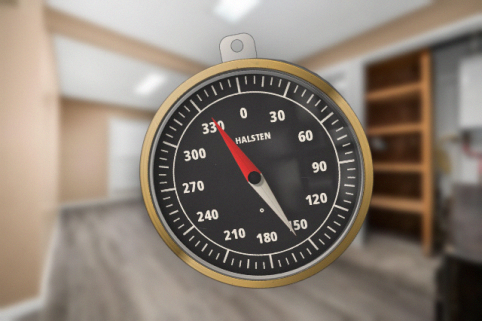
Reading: 335 °
